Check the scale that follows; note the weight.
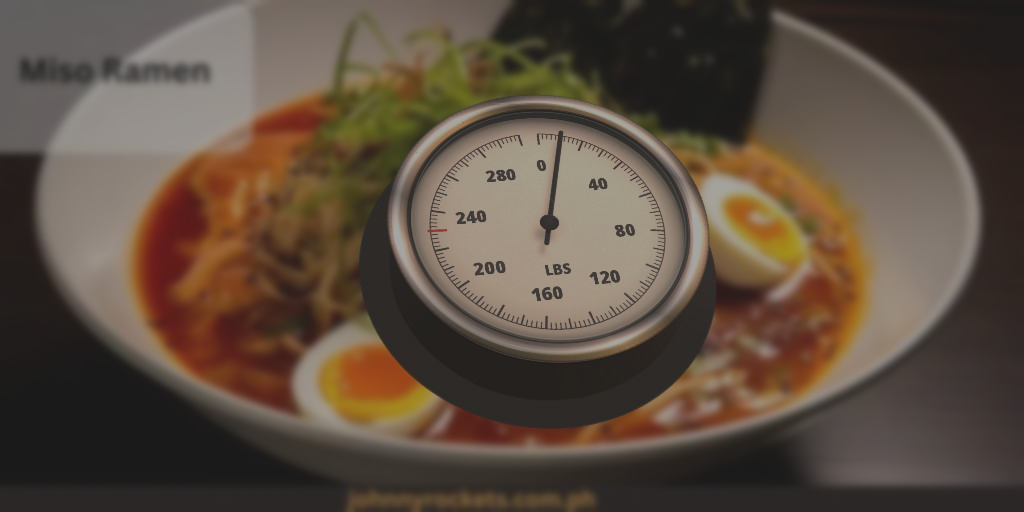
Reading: 10 lb
